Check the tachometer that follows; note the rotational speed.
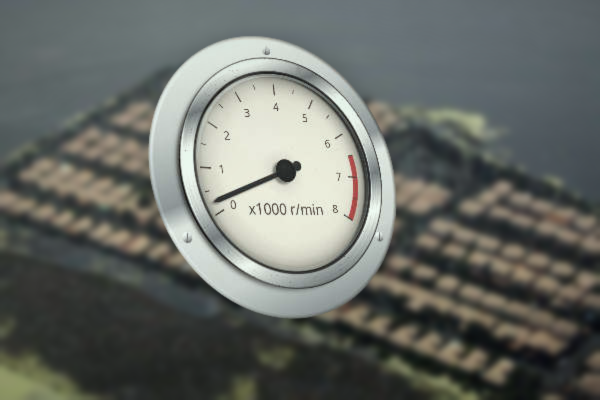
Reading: 250 rpm
